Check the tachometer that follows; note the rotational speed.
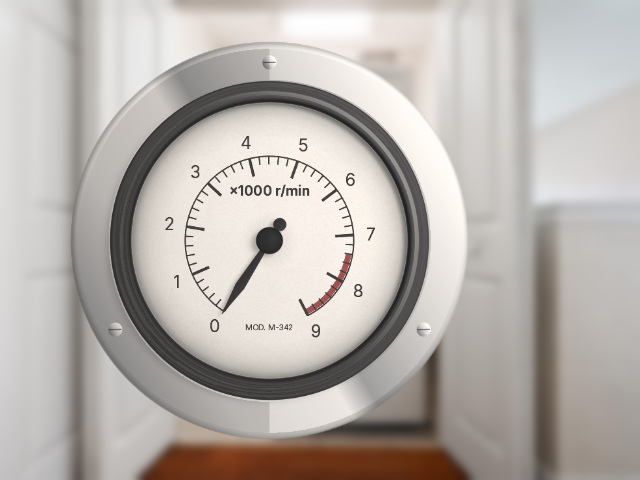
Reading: 0 rpm
